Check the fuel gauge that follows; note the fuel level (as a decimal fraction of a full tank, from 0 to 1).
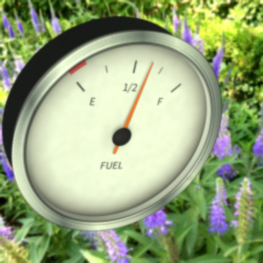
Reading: 0.625
